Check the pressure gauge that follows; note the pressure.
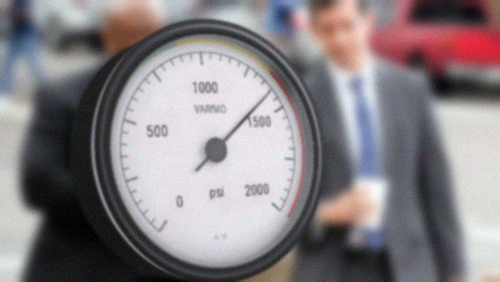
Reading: 1400 psi
